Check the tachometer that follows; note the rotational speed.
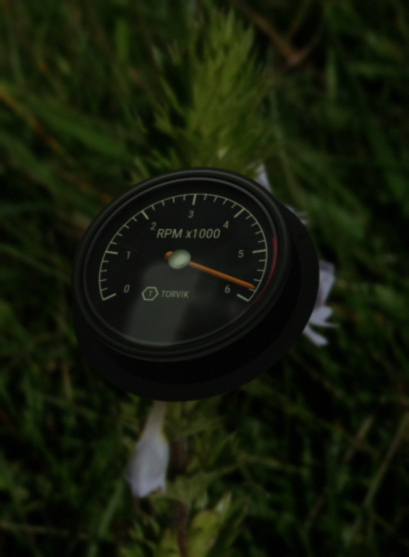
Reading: 5800 rpm
